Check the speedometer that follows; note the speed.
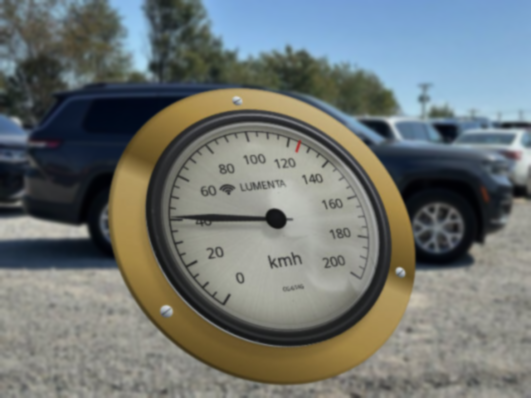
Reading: 40 km/h
